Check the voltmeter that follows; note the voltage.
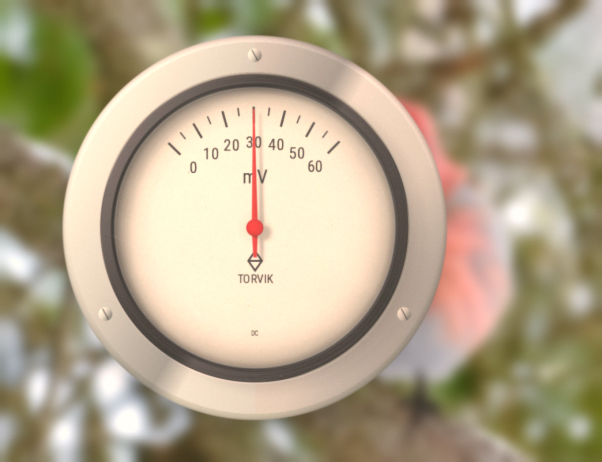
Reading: 30 mV
